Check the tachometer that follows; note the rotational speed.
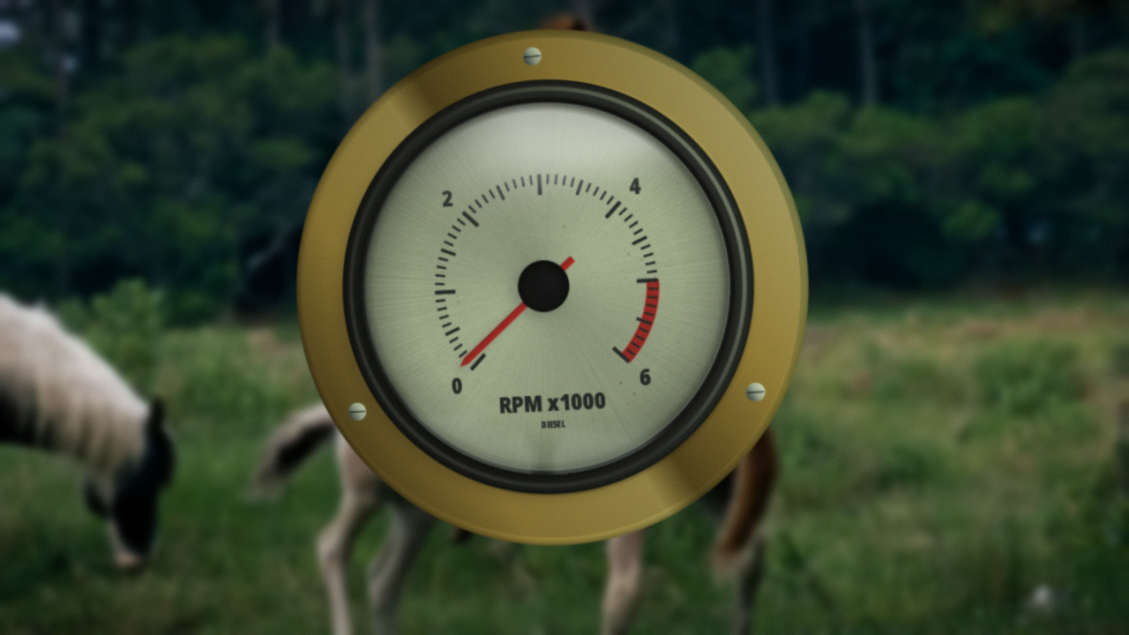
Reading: 100 rpm
